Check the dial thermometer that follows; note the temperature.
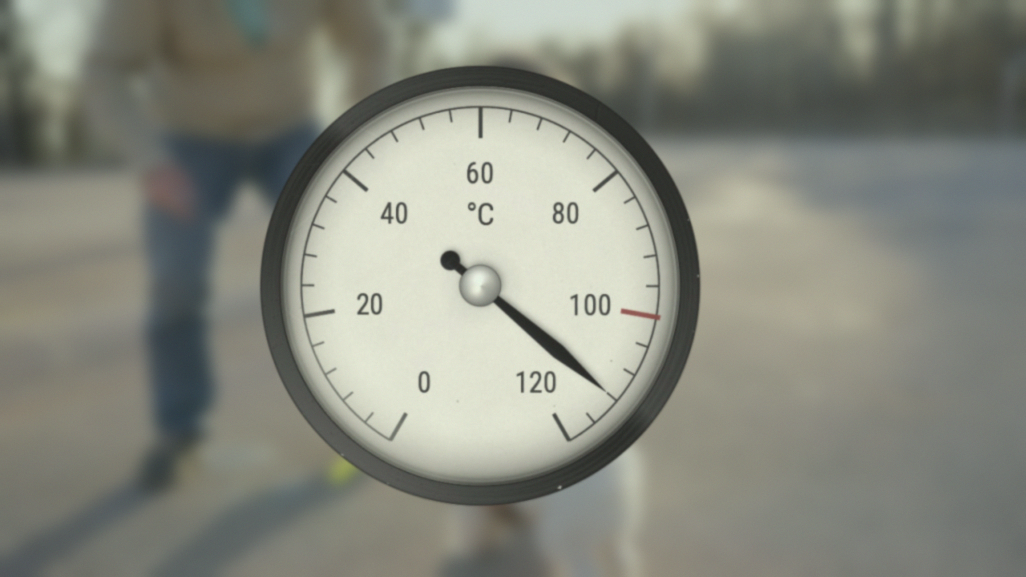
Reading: 112 °C
